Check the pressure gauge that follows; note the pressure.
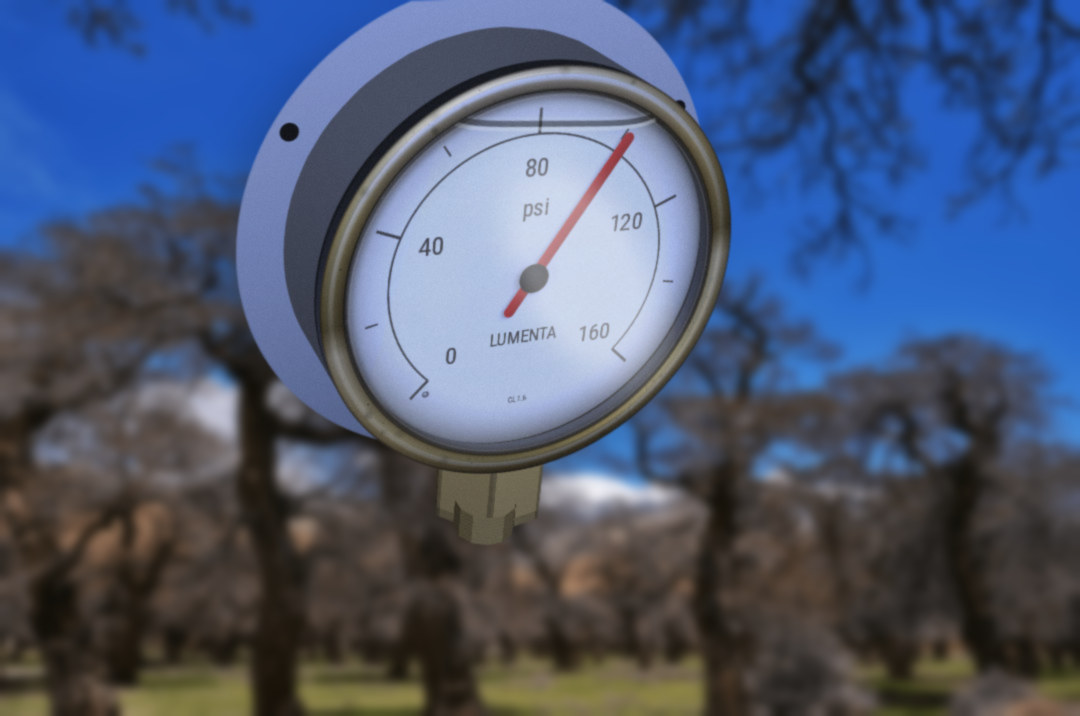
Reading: 100 psi
